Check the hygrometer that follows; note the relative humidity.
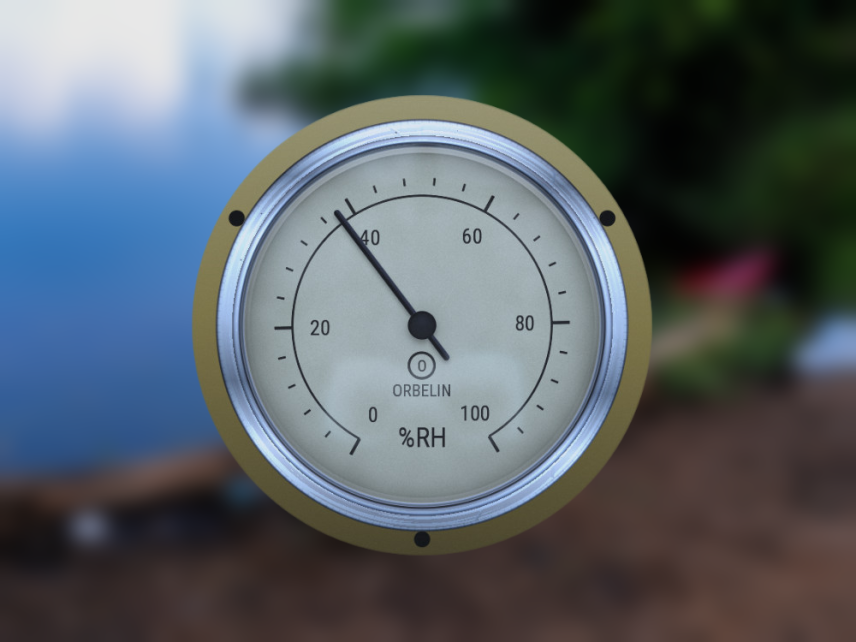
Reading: 38 %
